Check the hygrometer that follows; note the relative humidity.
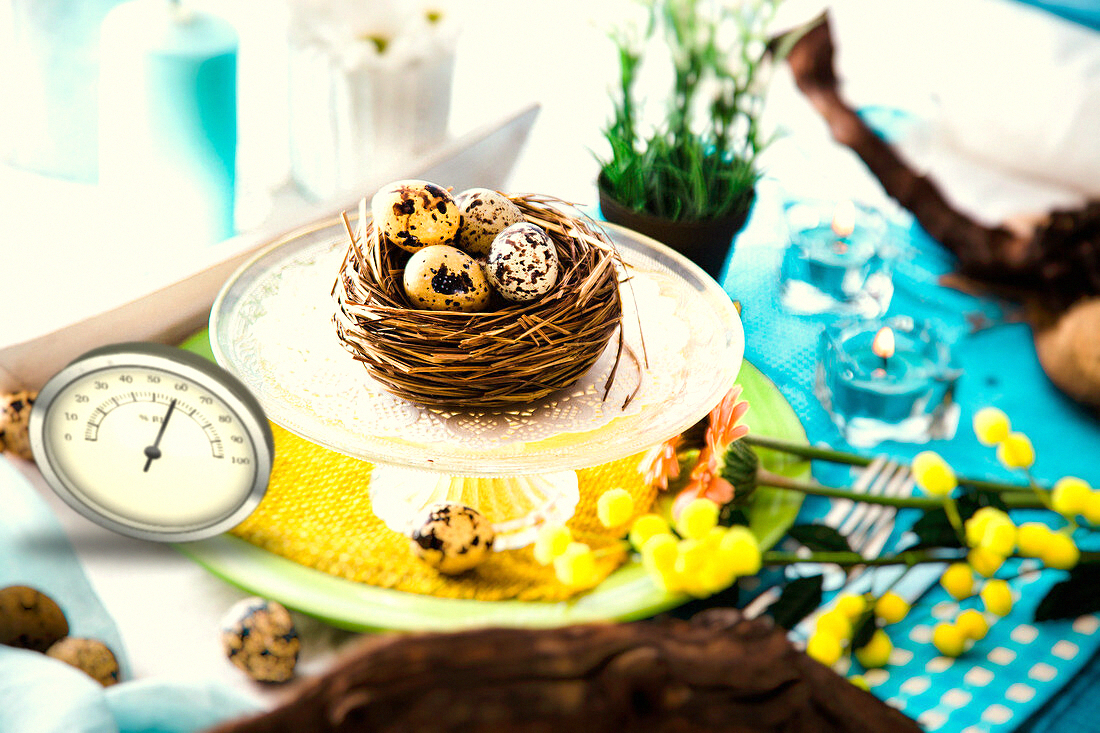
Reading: 60 %
